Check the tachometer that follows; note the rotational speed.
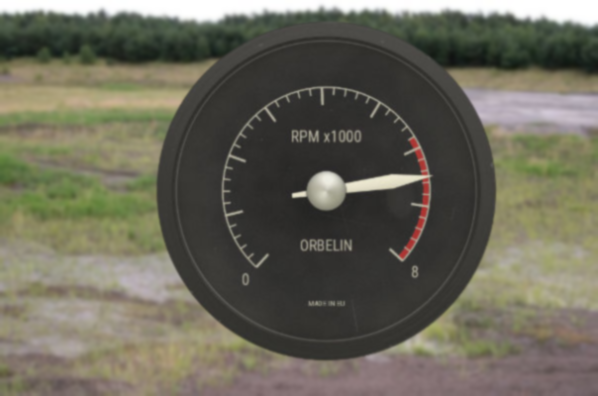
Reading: 6500 rpm
